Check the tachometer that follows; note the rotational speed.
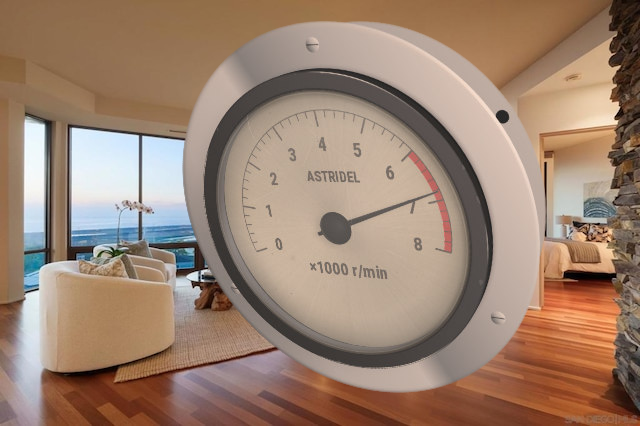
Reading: 6800 rpm
